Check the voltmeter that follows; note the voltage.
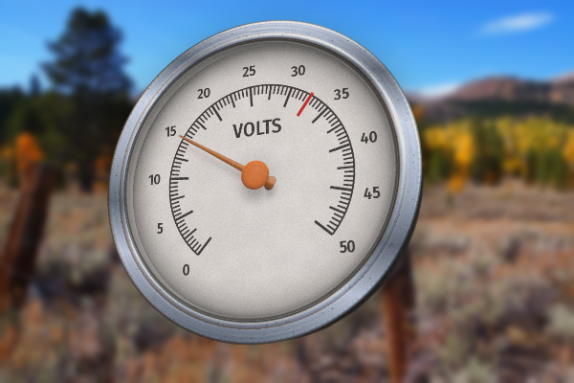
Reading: 15 V
